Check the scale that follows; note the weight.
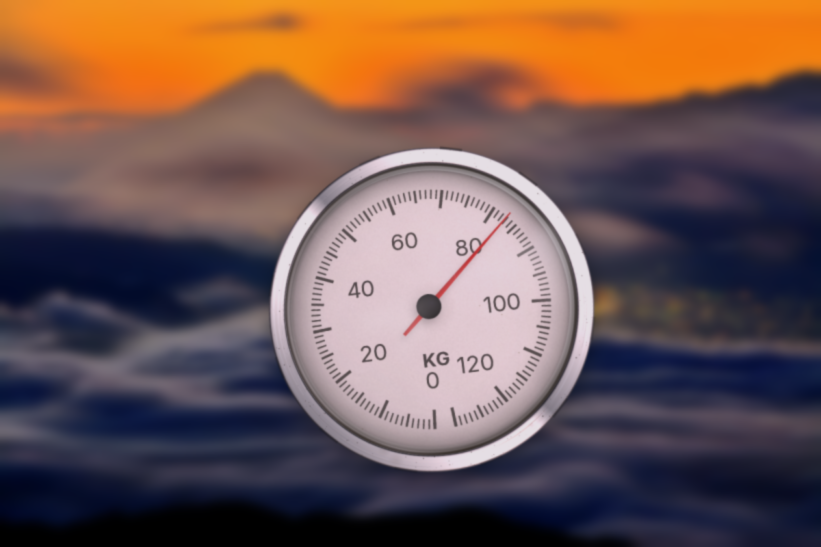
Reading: 83 kg
